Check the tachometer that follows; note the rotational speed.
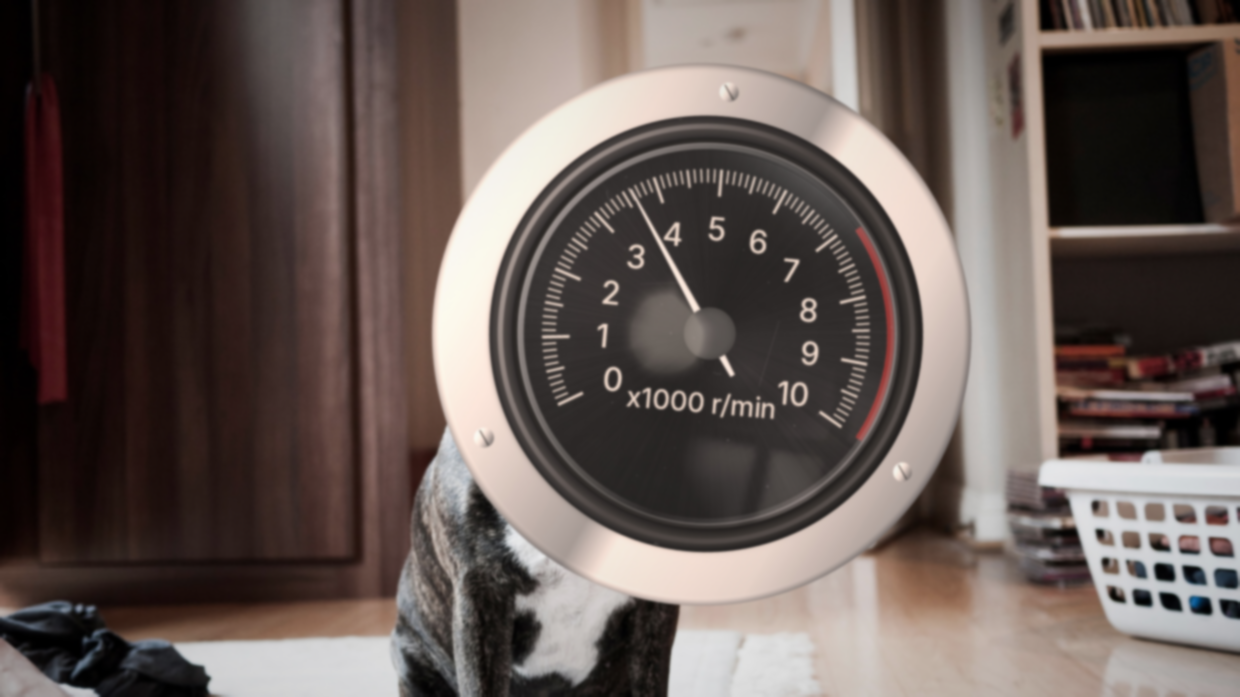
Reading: 3600 rpm
